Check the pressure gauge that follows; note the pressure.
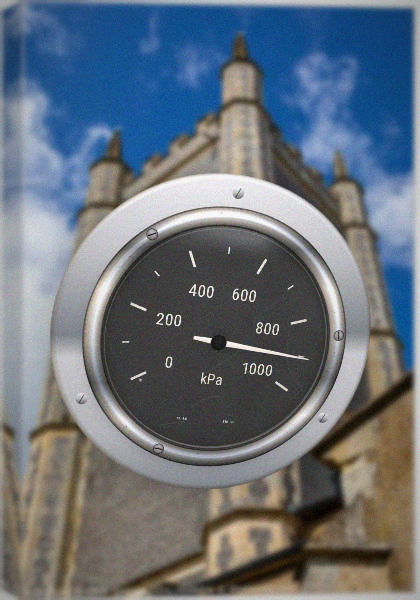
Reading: 900 kPa
